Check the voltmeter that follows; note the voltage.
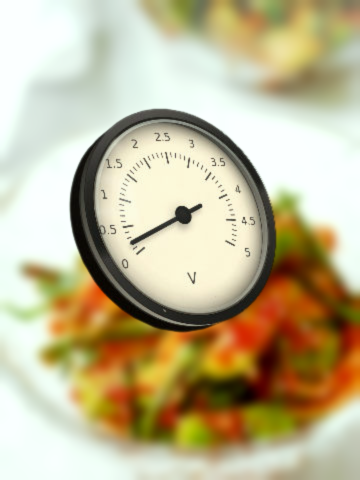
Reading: 0.2 V
